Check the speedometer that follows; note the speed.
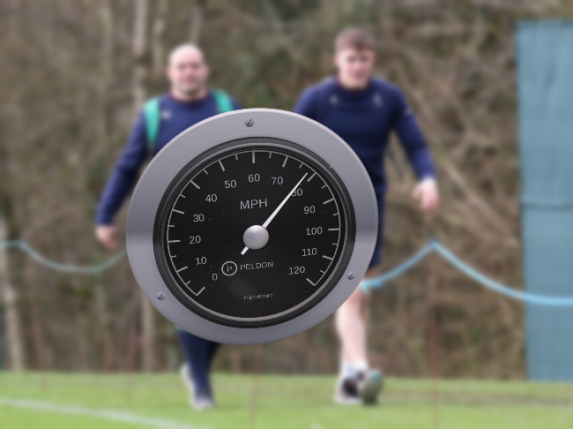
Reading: 77.5 mph
